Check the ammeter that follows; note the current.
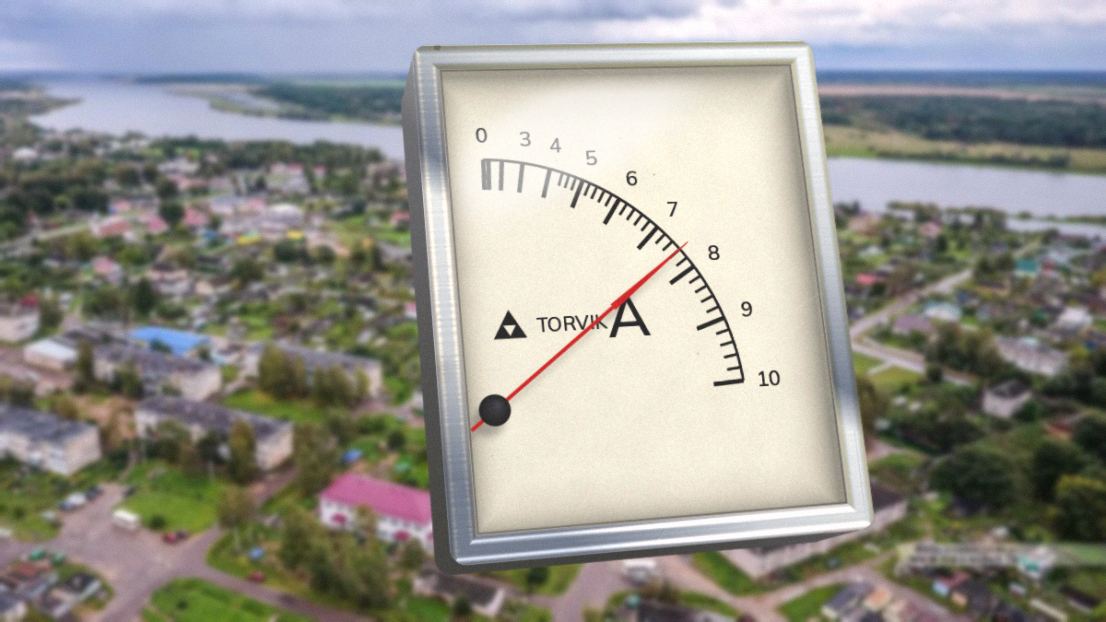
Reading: 7.6 A
